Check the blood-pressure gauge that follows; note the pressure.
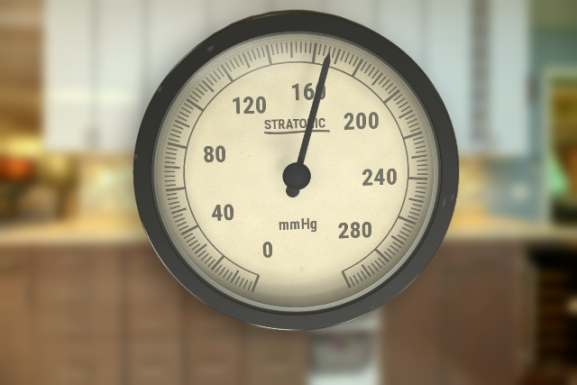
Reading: 166 mmHg
